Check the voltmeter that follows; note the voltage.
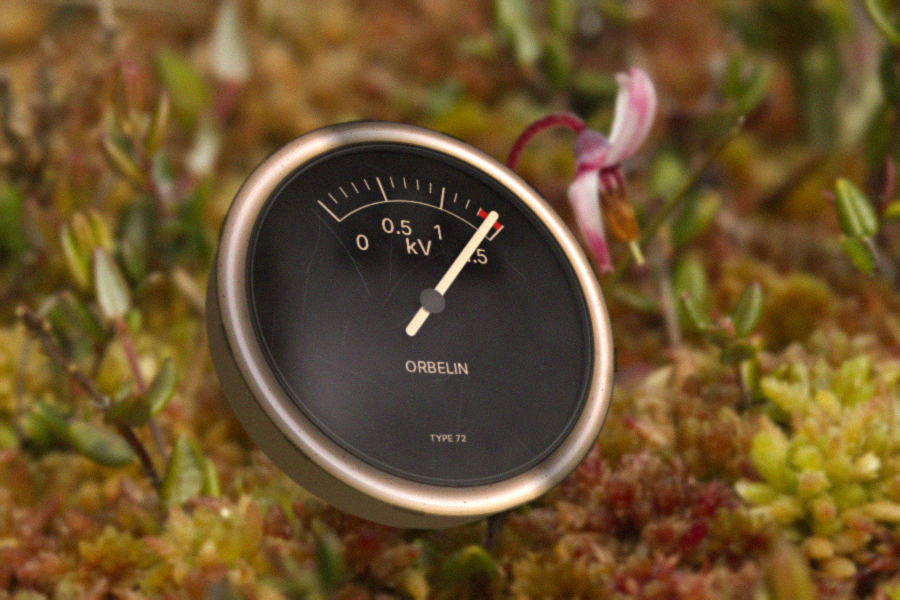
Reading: 1.4 kV
